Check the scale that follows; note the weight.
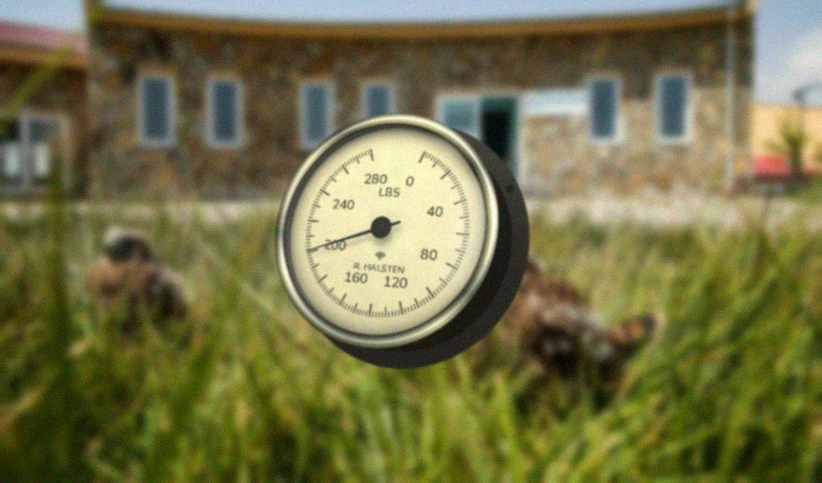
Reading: 200 lb
